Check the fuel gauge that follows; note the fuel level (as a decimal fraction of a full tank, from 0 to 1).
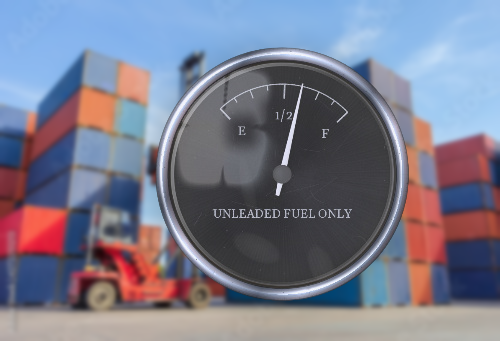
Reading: 0.625
